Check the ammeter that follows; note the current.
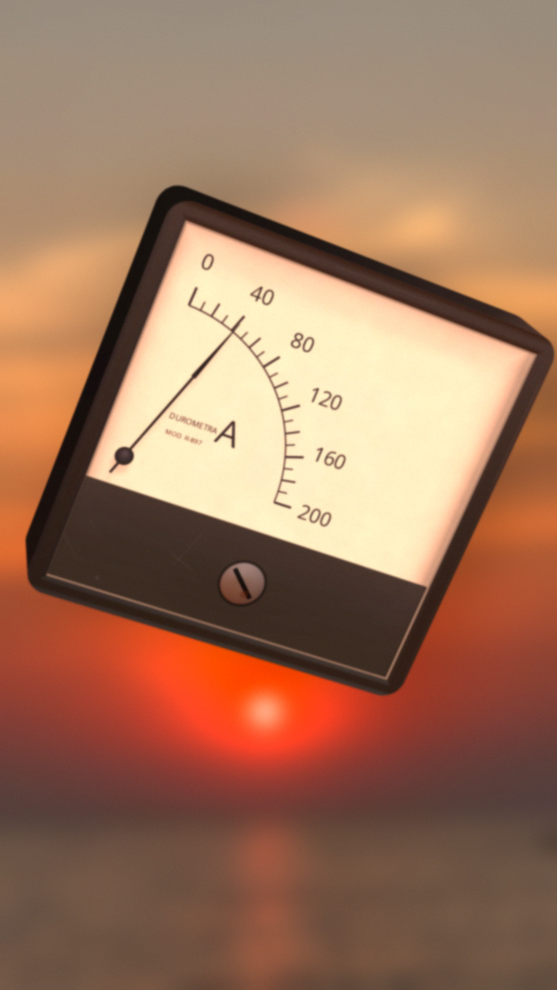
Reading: 40 A
